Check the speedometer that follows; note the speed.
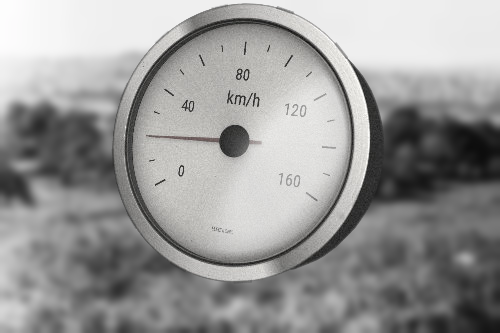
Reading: 20 km/h
